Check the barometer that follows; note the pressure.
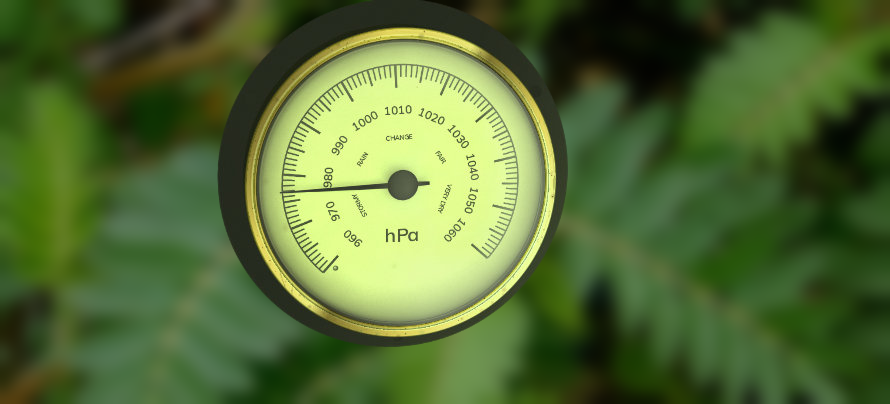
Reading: 977 hPa
